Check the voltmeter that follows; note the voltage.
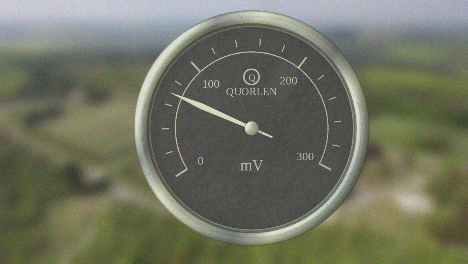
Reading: 70 mV
